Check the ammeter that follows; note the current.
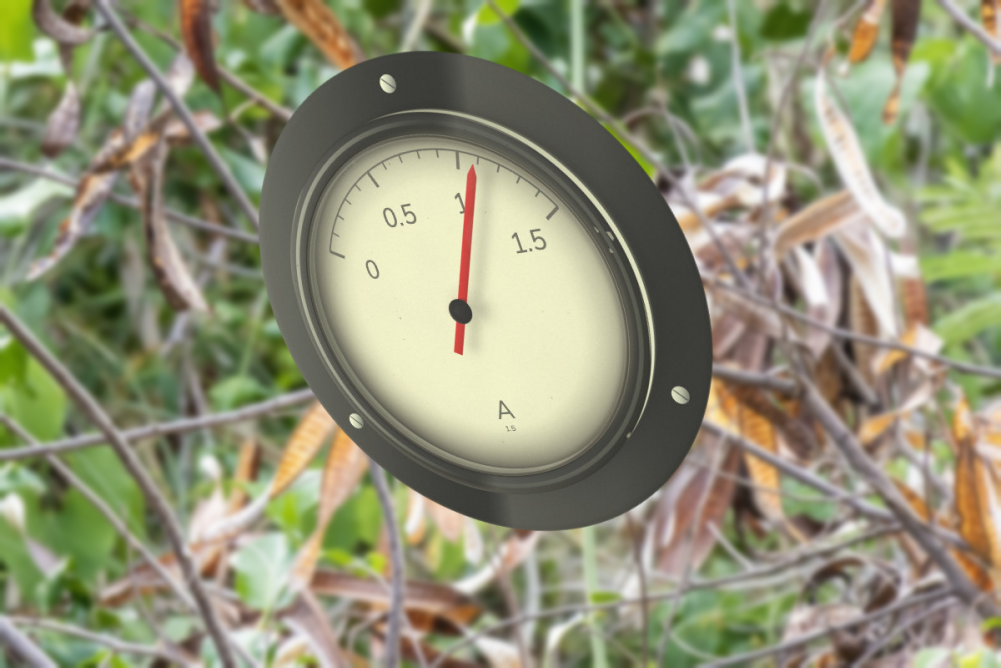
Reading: 1.1 A
